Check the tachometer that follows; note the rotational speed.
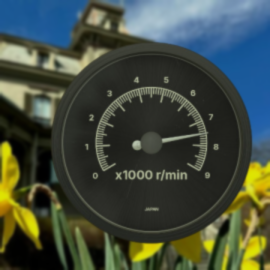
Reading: 7500 rpm
